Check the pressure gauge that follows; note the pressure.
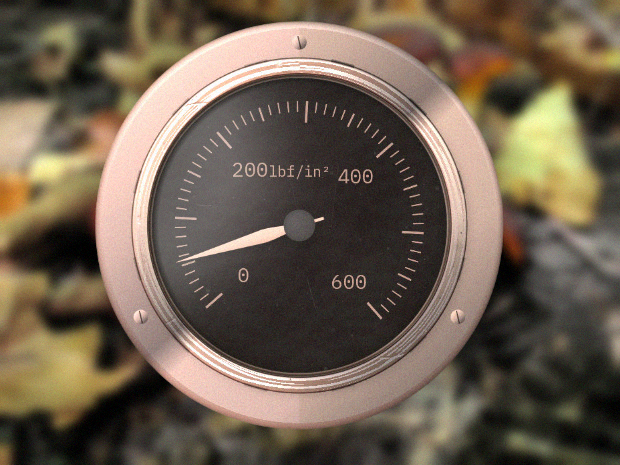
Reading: 55 psi
